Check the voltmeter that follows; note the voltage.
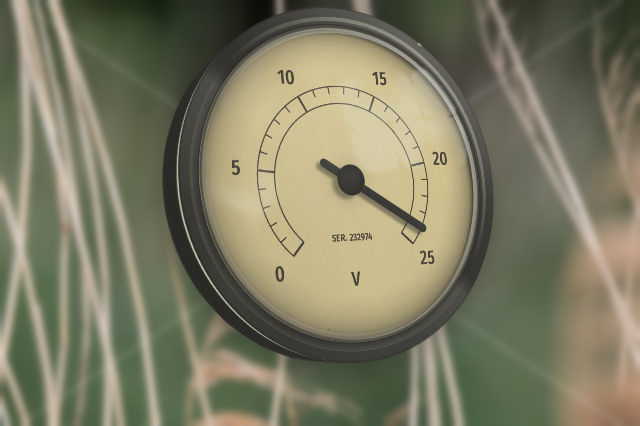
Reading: 24 V
